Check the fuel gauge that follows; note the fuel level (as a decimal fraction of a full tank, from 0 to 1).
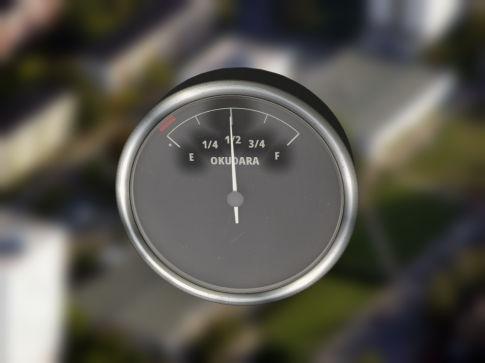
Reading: 0.5
